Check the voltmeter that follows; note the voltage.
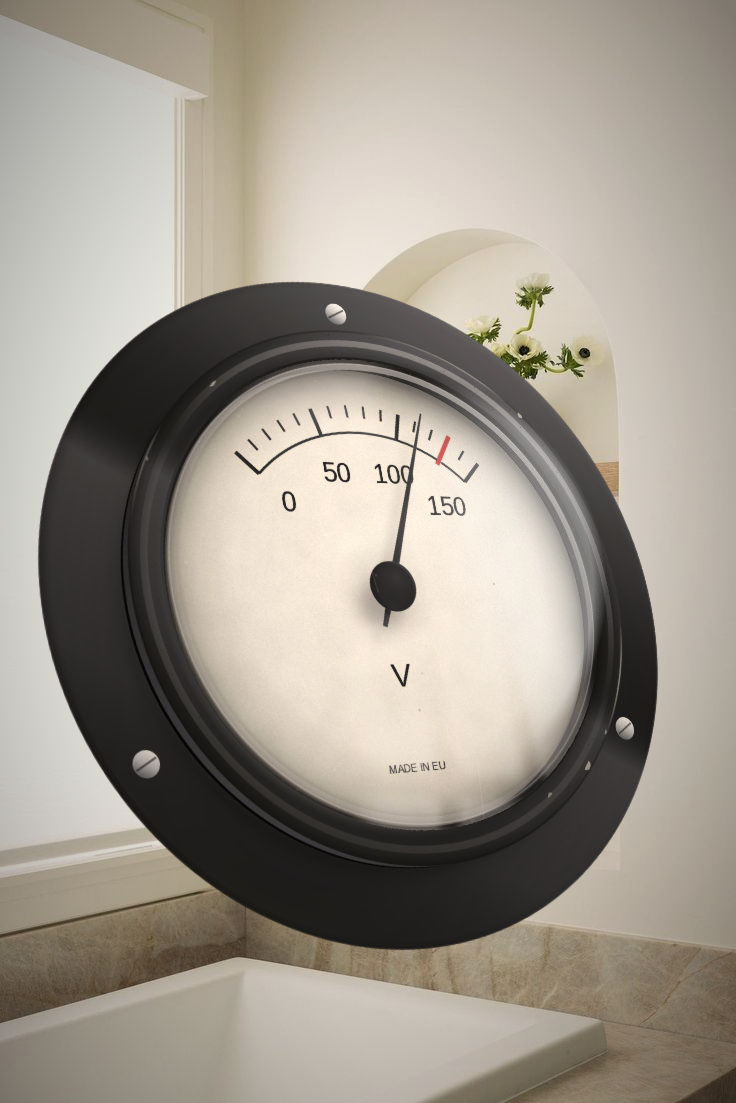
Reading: 110 V
